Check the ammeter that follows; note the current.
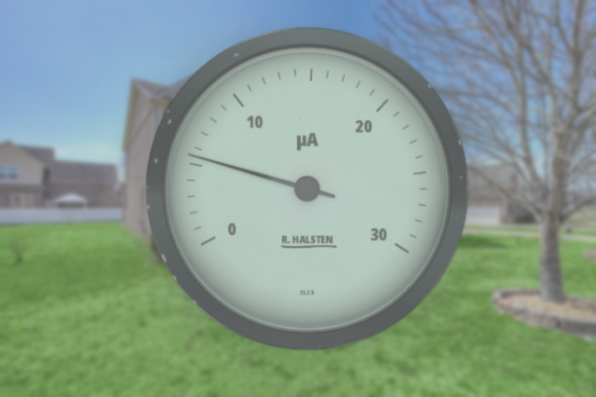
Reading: 5.5 µA
